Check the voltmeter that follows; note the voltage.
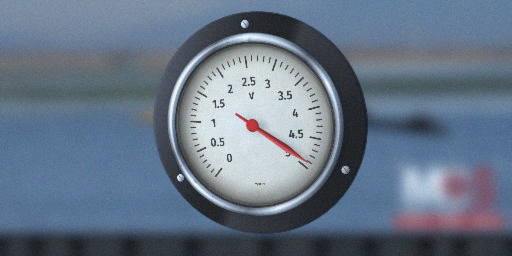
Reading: 4.9 V
